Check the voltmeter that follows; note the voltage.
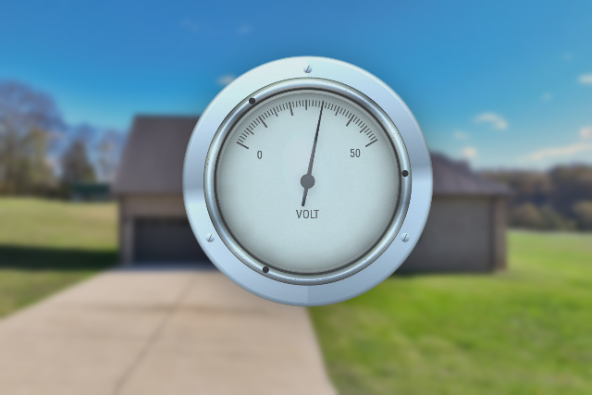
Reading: 30 V
